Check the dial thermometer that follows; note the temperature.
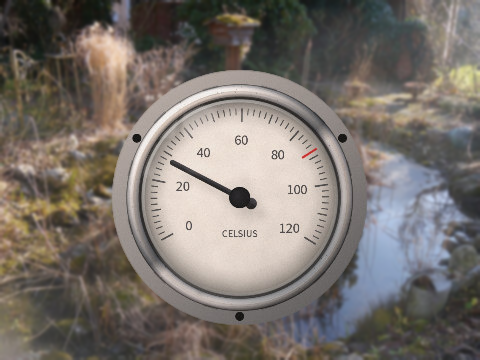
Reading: 28 °C
